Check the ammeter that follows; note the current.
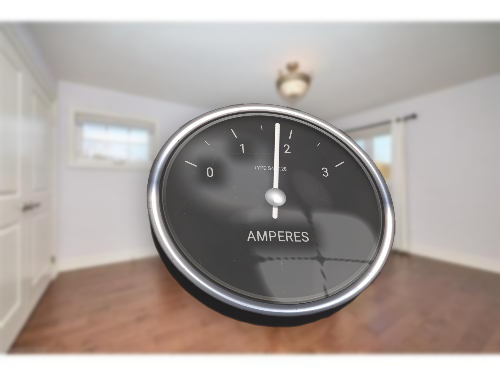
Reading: 1.75 A
